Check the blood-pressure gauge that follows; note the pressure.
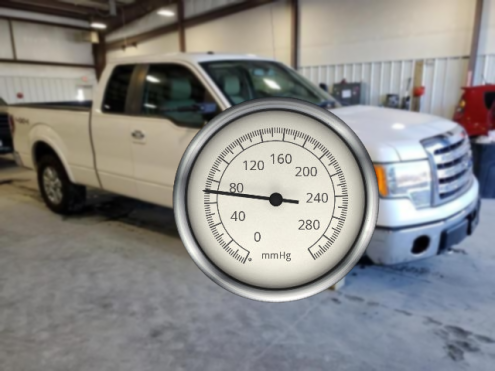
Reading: 70 mmHg
